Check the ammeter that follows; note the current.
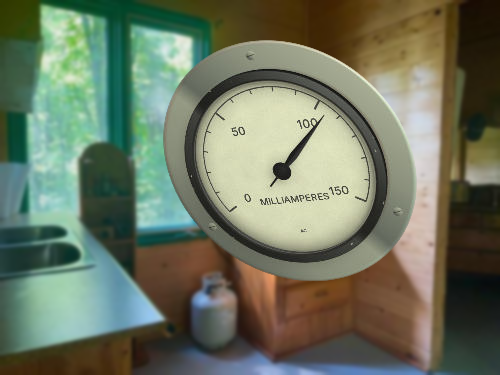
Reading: 105 mA
